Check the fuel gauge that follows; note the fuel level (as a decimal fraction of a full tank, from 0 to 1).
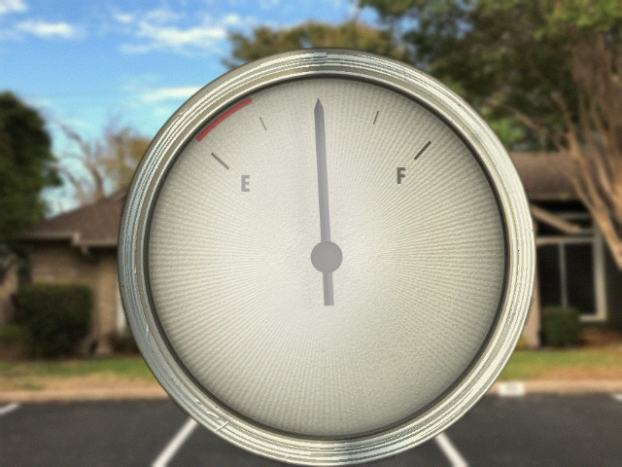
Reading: 0.5
